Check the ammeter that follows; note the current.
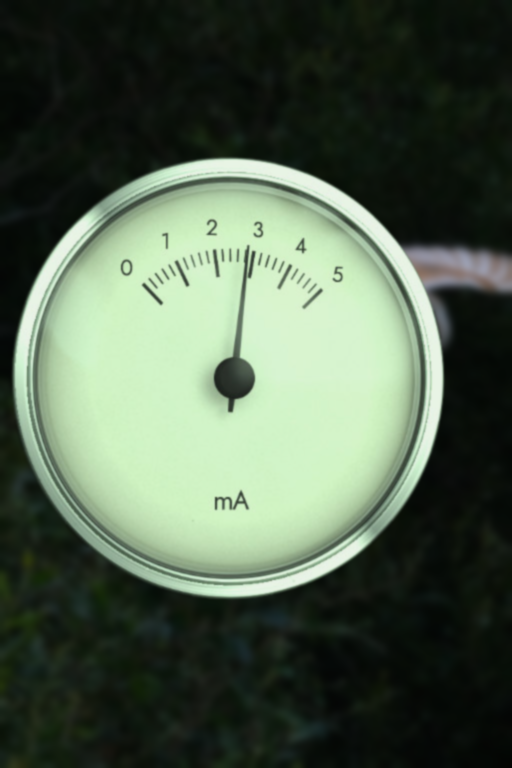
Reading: 2.8 mA
